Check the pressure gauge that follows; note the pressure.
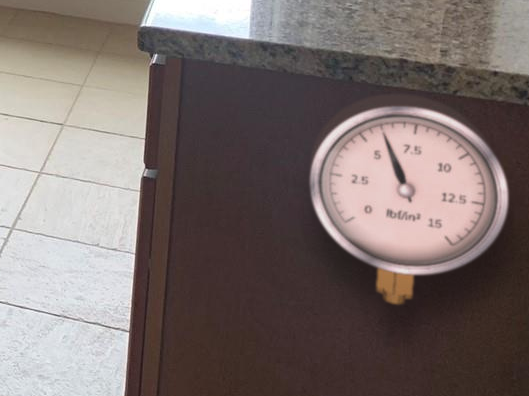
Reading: 6 psi
